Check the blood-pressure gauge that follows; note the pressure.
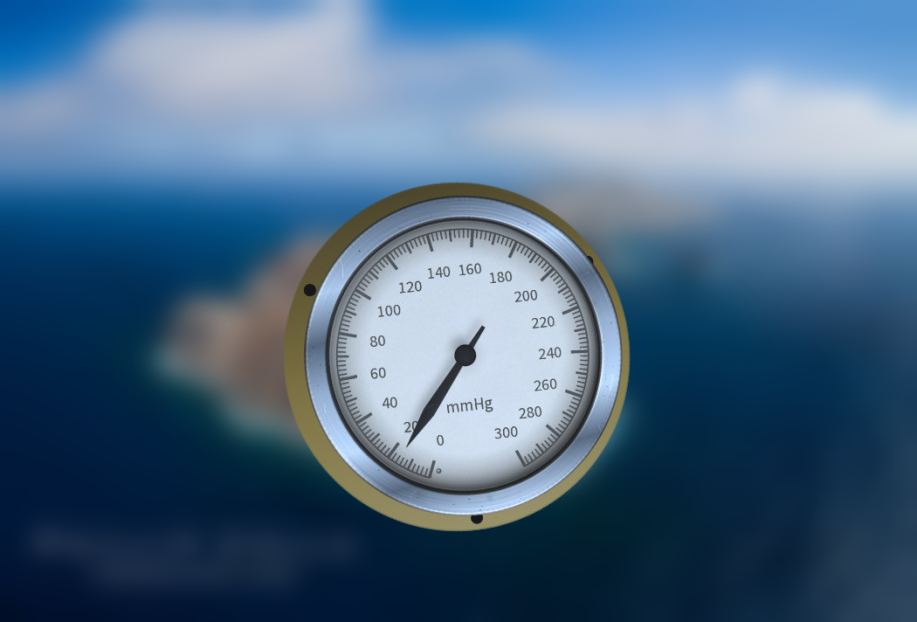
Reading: 16 mmHg
